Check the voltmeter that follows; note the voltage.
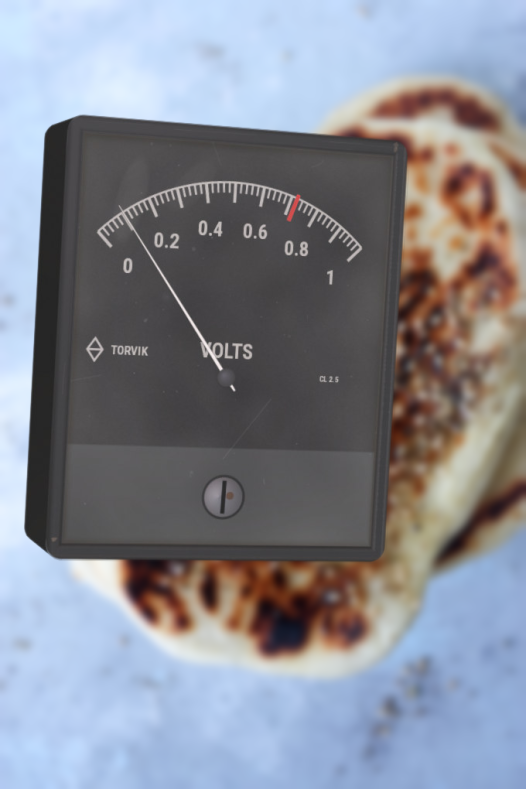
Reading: 0.1 V
